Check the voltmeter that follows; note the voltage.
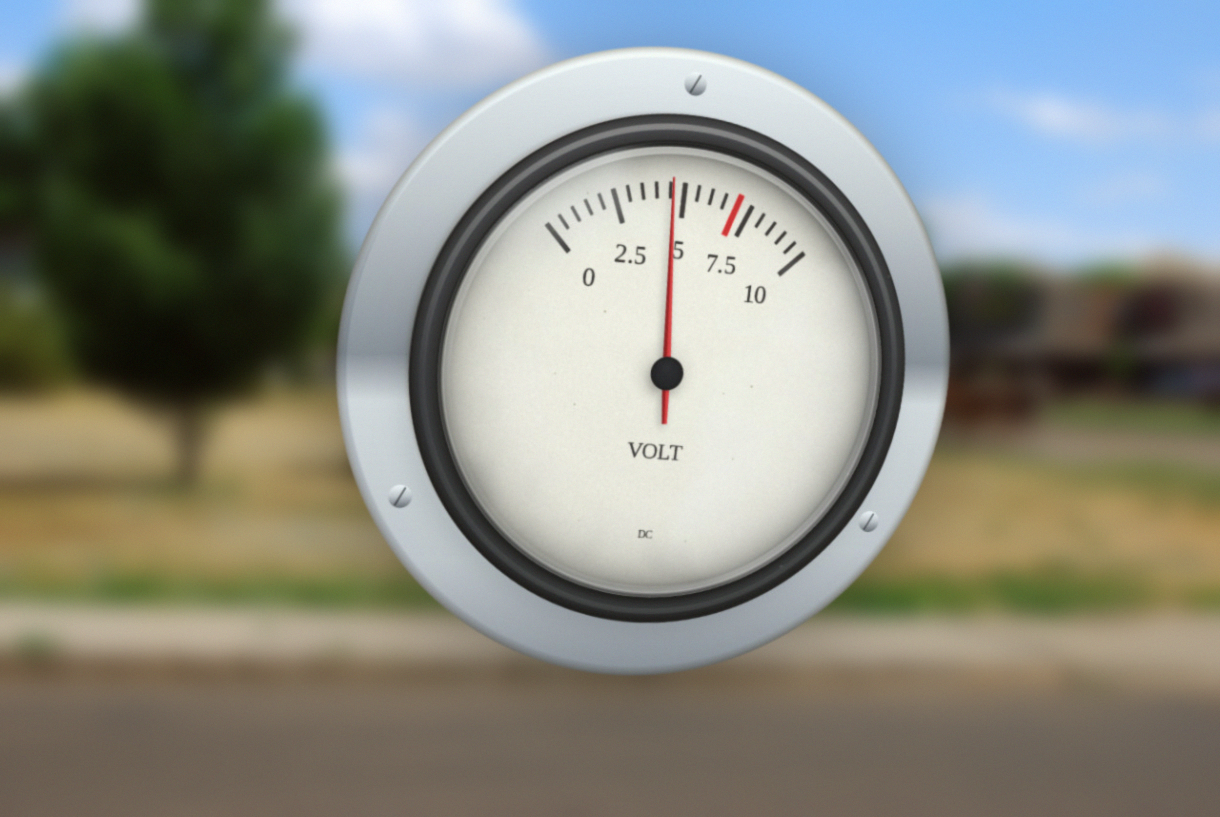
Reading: 4.5 V
